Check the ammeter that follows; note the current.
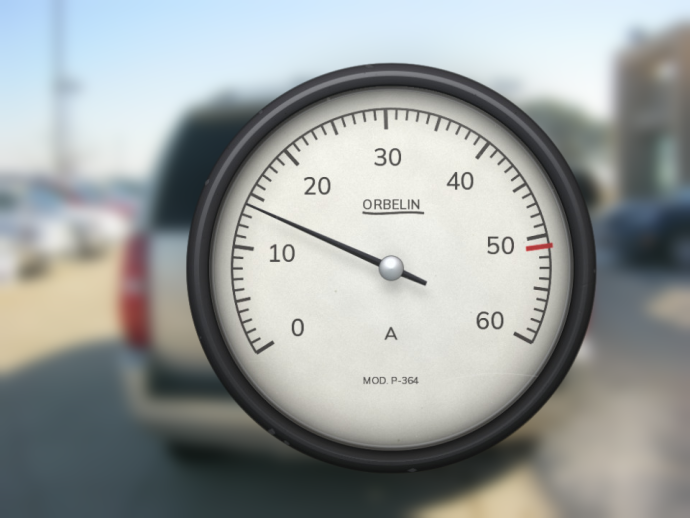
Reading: 14 A
